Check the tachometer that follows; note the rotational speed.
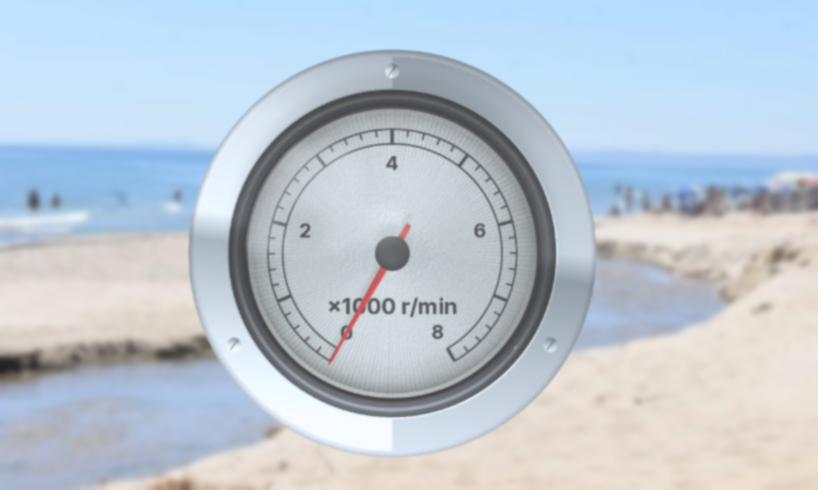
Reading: 0 rpm
